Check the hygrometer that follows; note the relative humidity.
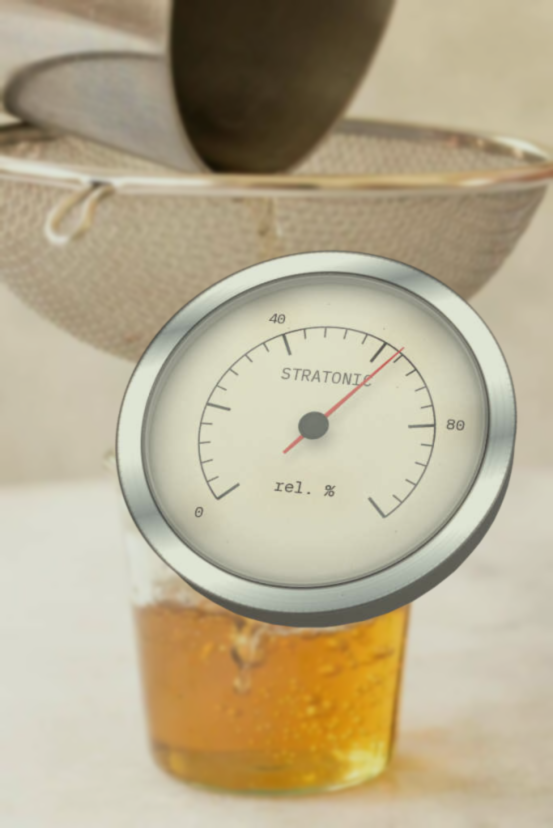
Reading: 64 %
